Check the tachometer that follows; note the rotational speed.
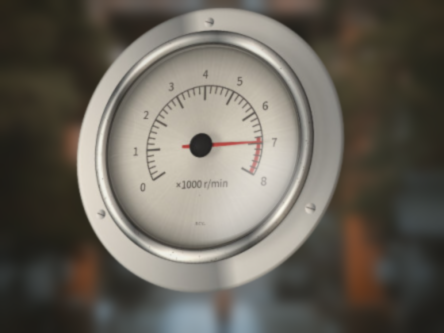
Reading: 7000 rpm
